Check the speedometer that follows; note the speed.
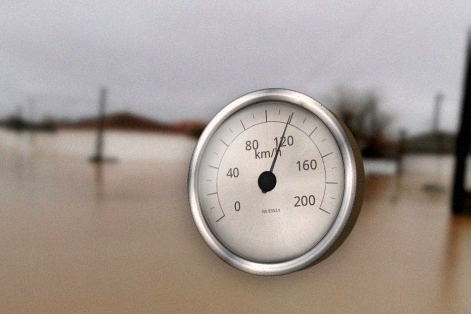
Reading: 120 km/h
